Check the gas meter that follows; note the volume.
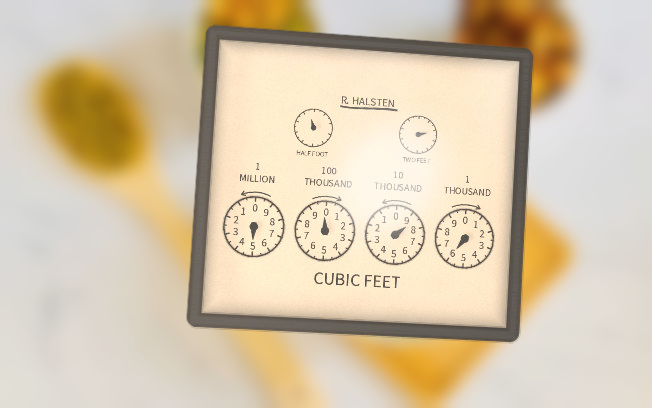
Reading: 498600 ft³
